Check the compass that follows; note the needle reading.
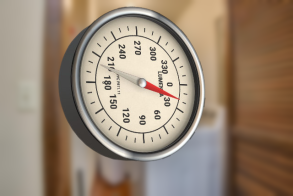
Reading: 20 °
